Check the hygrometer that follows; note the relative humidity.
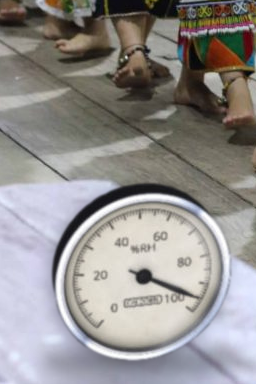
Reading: 95 %
